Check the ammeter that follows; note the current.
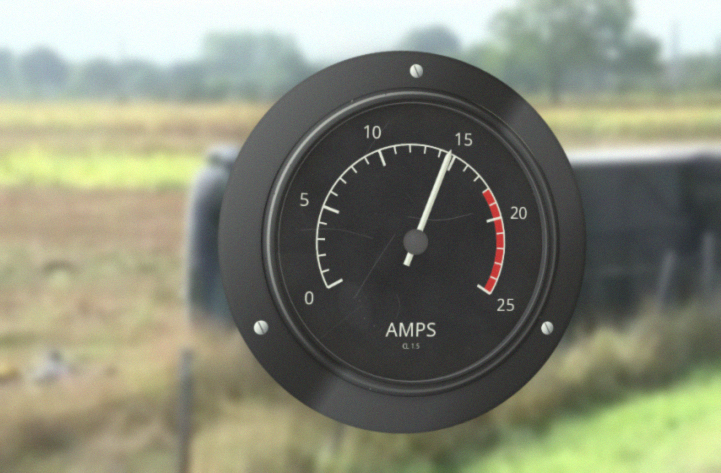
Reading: 14.5 A
